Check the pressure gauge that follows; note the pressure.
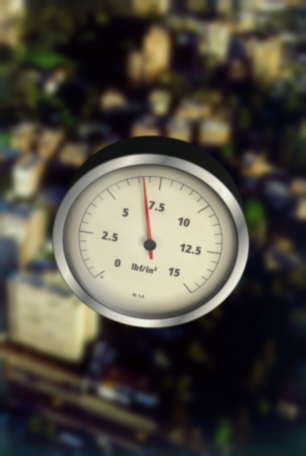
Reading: 6.75 psi
